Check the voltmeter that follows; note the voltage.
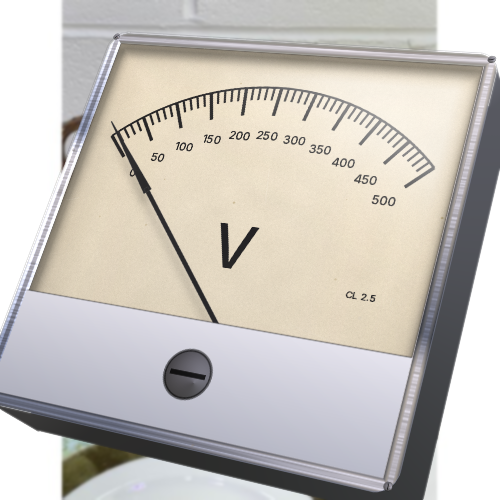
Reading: 10 V
